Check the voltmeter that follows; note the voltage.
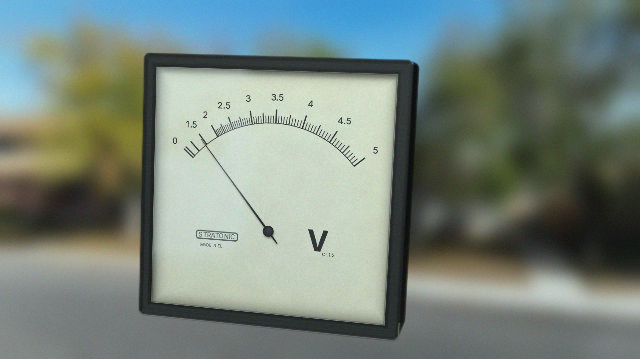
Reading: 1.5 V
